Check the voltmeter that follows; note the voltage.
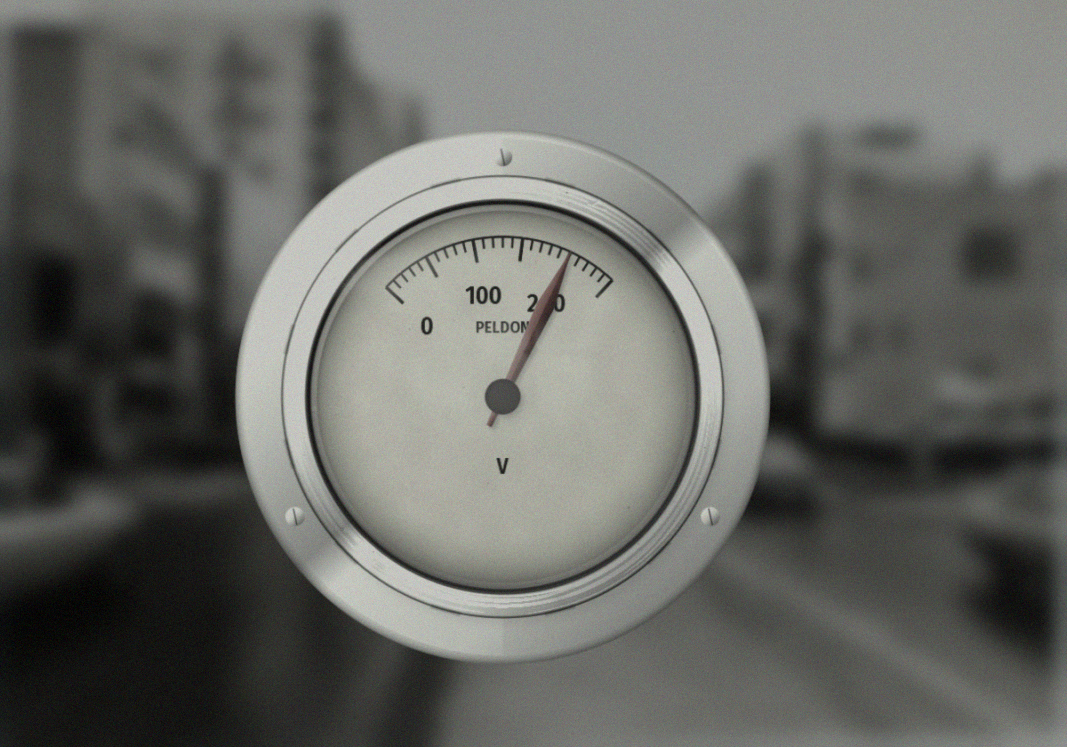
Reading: 200 V
